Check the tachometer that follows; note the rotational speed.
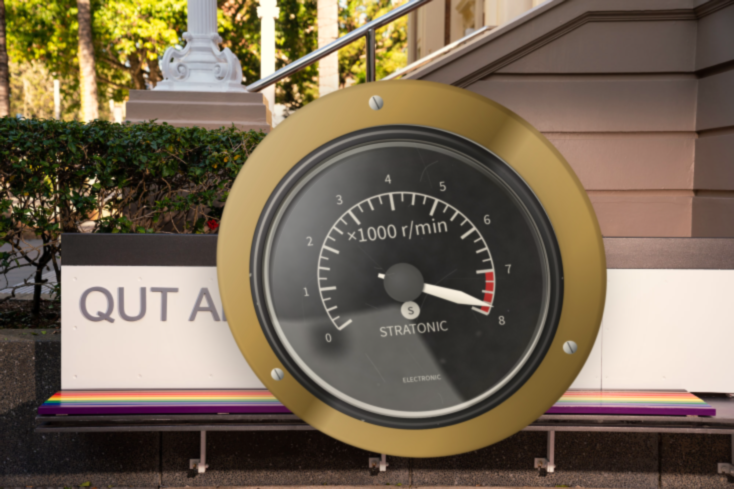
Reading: 7750 rpm
